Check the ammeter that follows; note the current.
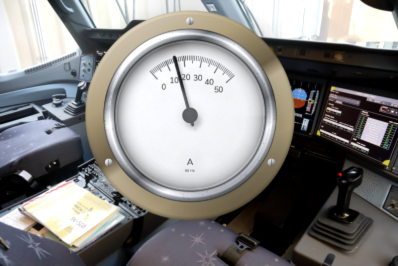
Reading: 15 A
